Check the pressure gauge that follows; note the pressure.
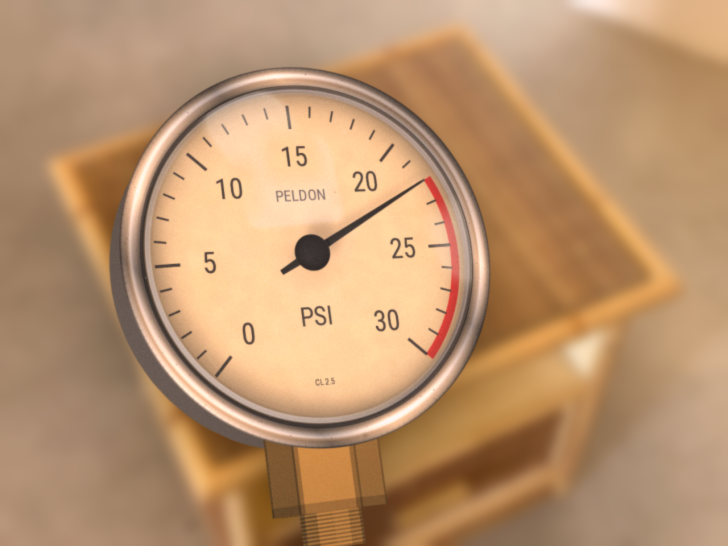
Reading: 22 psi
